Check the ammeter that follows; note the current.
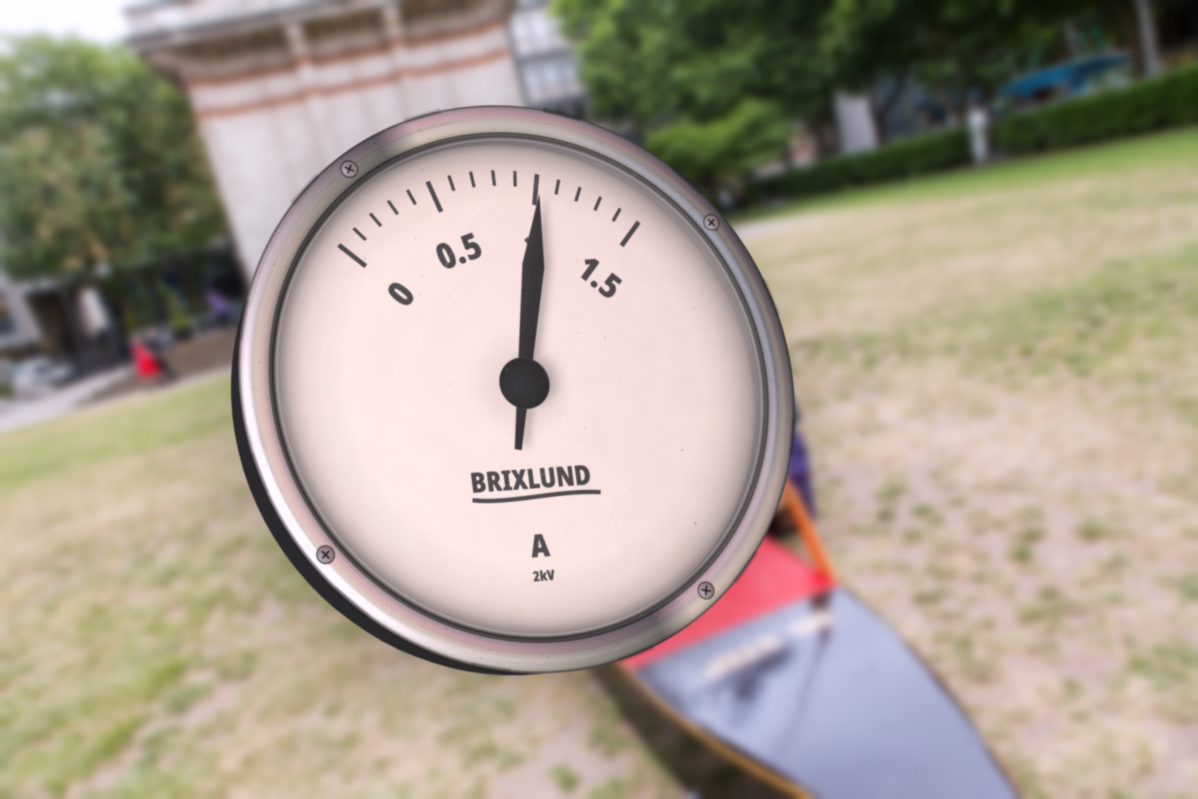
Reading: 1 A
